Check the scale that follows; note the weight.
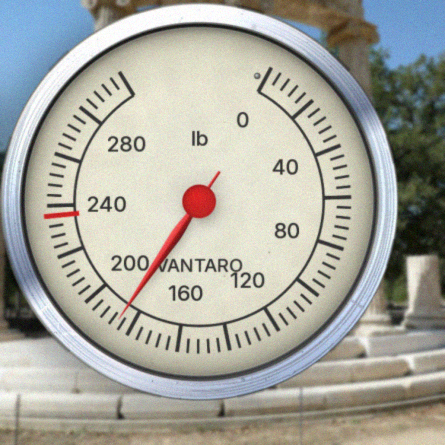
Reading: 186 lb
